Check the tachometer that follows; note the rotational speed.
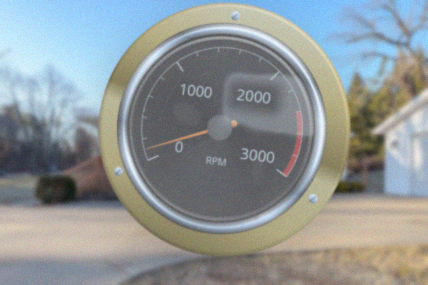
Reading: 100 rpm
